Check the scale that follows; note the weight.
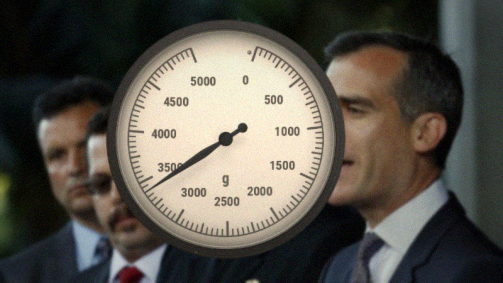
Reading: 3400 g
